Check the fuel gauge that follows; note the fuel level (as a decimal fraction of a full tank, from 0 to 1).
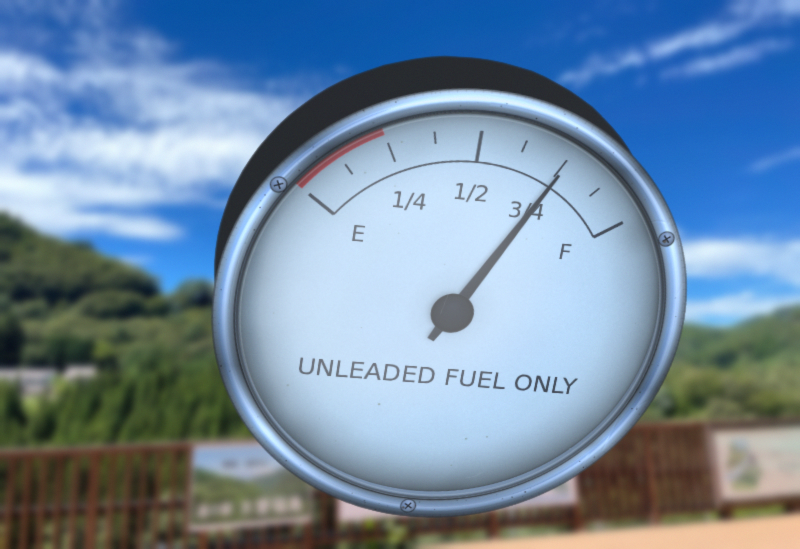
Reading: 0.75
